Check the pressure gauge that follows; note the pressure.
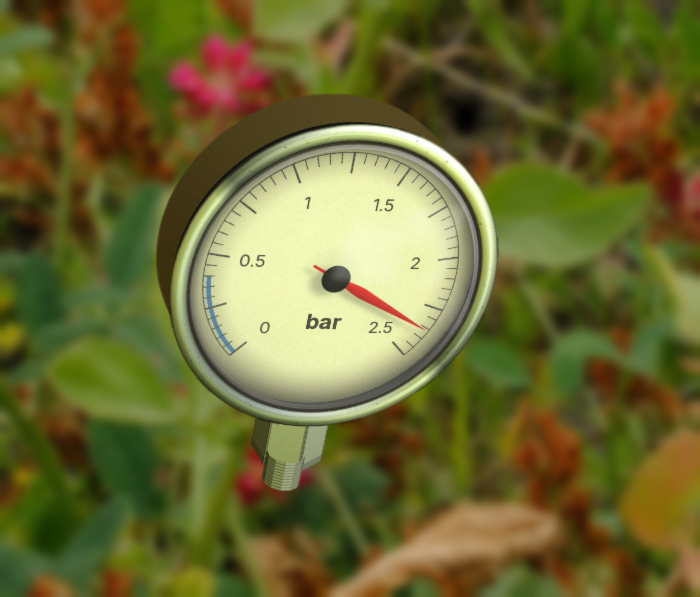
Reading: 2.35 bar
